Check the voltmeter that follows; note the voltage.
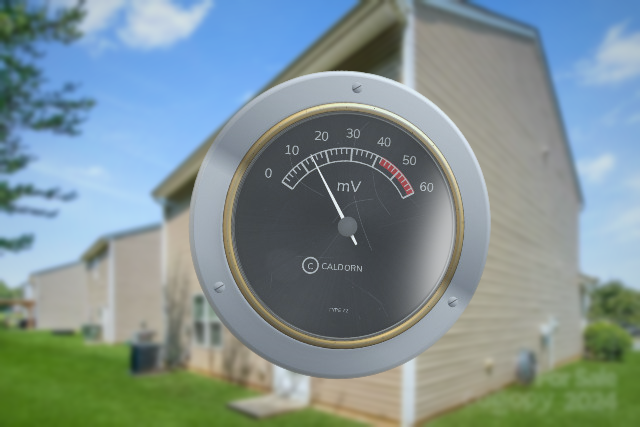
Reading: 14 mV
